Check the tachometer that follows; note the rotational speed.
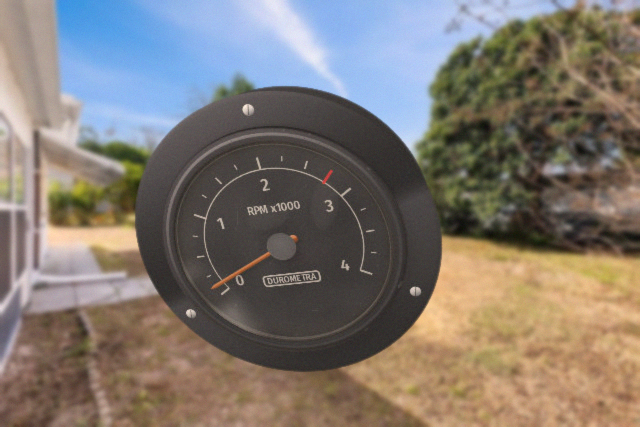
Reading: 125 rpm
